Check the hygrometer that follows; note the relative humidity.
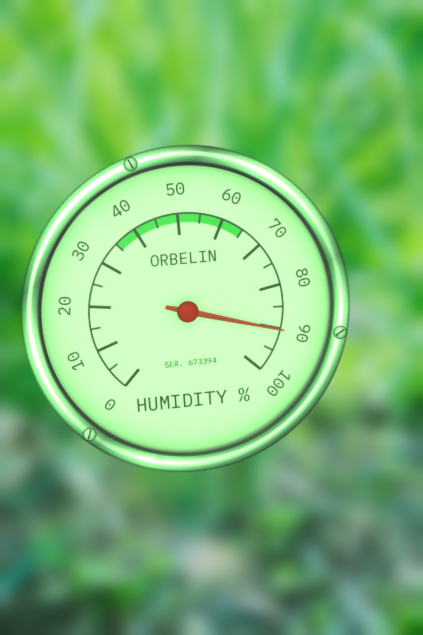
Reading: 90 %
